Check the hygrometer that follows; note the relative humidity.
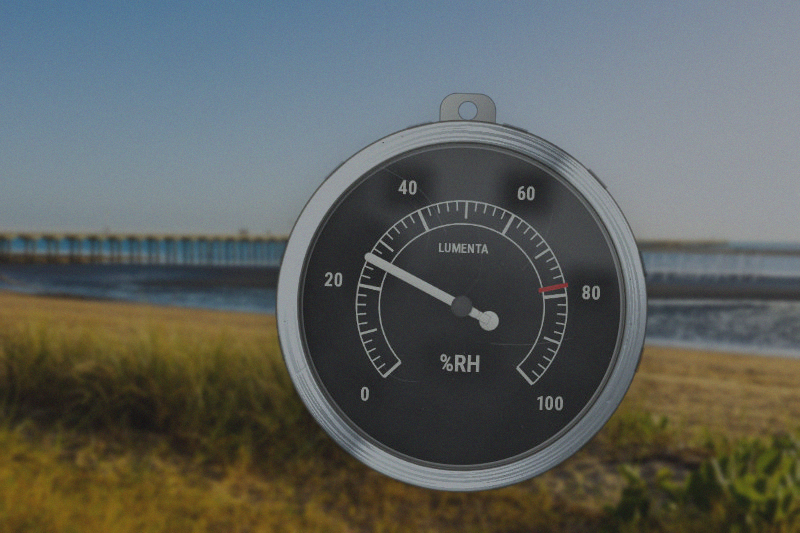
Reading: 26 %
